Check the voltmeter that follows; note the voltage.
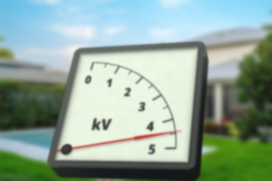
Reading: 4.5 kV
